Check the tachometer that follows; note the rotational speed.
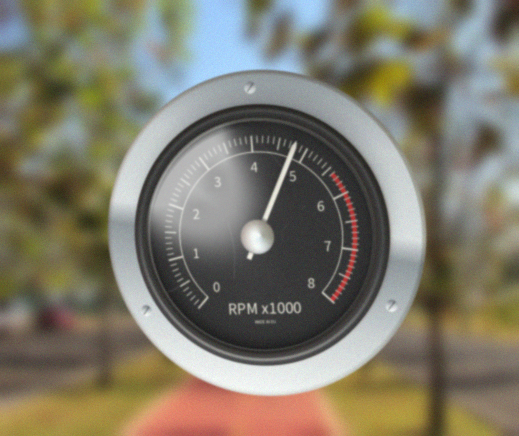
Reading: 4800 rpm
